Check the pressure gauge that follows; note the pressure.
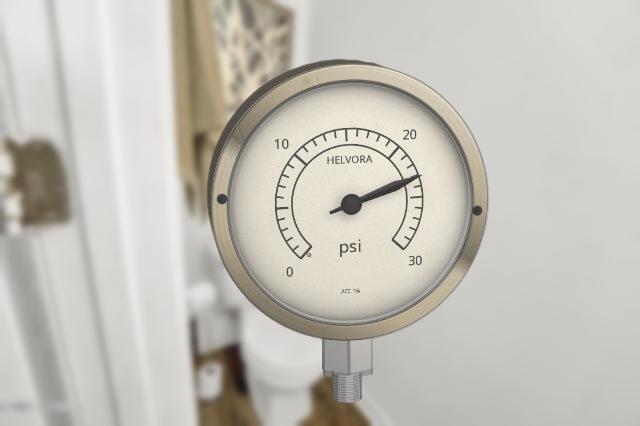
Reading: 23 psi
